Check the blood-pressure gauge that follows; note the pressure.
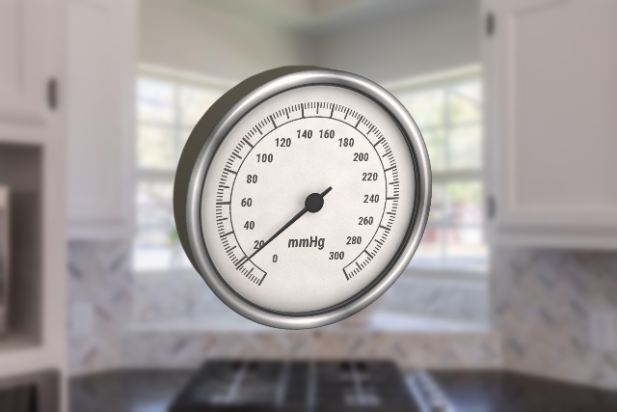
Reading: 20 mmHg
